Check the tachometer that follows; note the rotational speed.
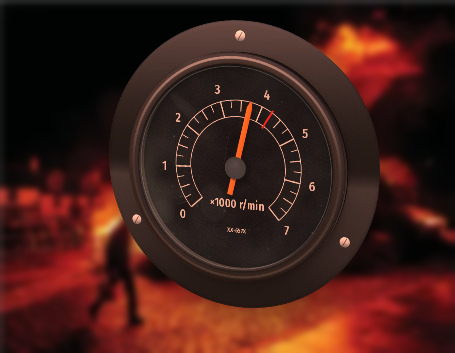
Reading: 3750 rpm
